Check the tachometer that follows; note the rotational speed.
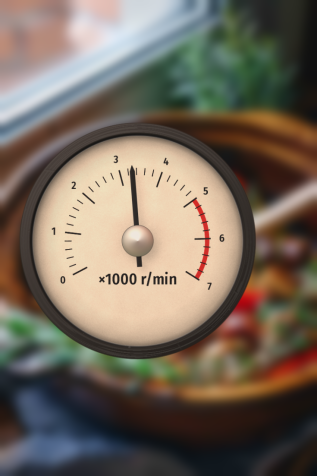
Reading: 3300 rpm
